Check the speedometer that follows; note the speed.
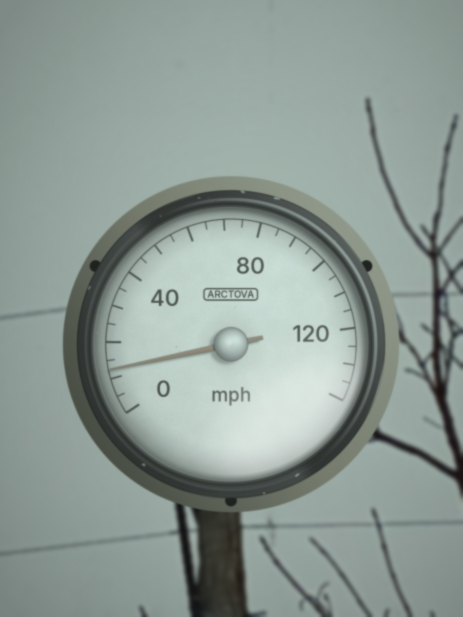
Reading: 12.5 mph
